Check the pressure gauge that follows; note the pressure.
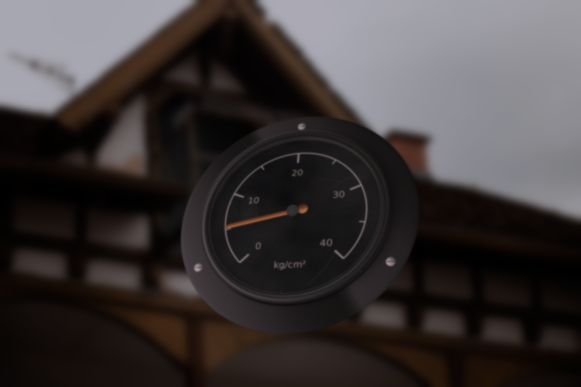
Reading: 5 kg/cm²
